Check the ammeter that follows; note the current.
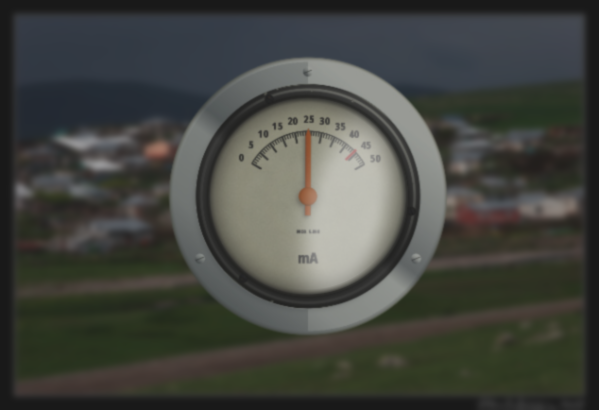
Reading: 25 mA
